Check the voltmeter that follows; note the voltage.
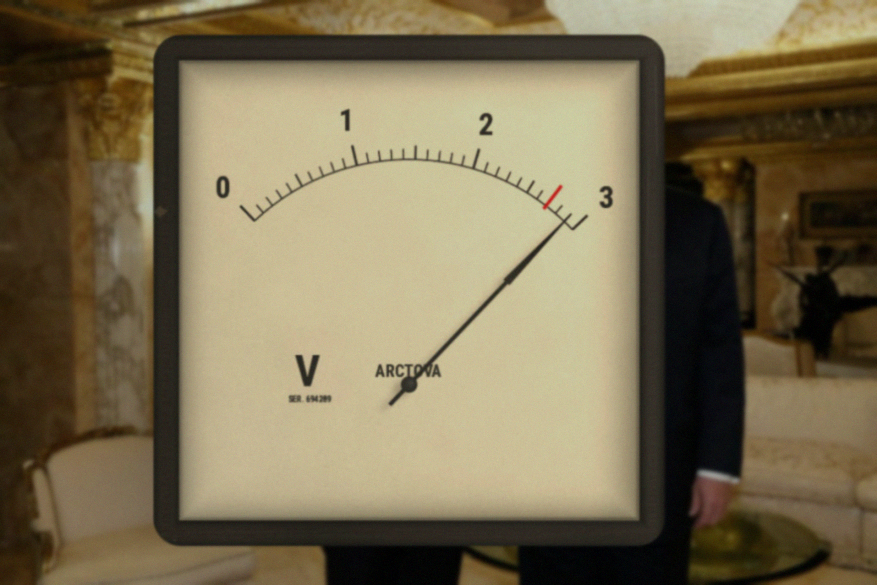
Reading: 2.9 V
